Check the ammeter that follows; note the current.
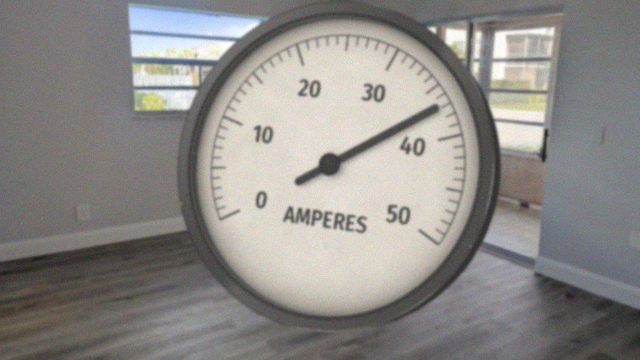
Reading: 37 A
